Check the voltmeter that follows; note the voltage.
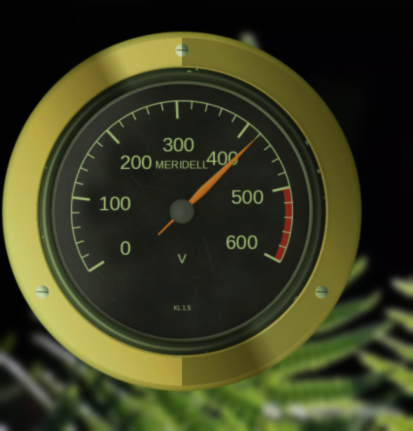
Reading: 420 V
